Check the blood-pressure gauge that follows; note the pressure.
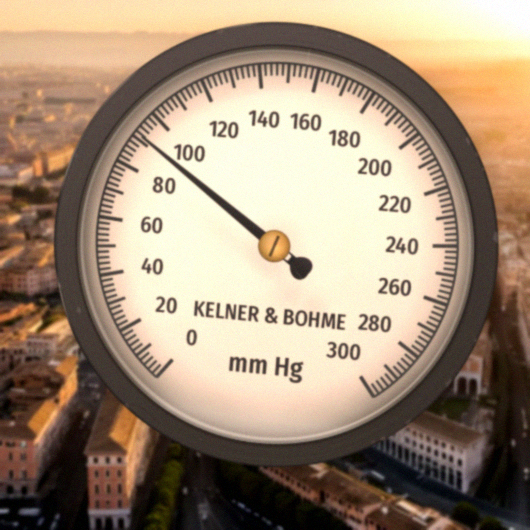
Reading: 92 mmHg
